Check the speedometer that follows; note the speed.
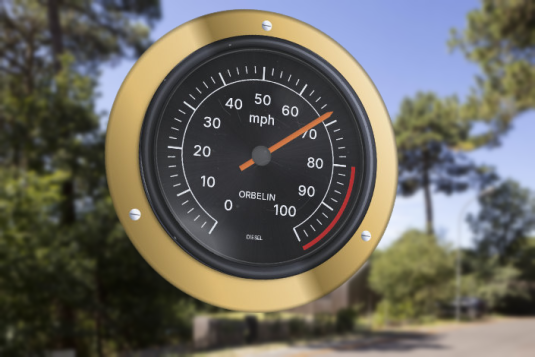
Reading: 68 mph
